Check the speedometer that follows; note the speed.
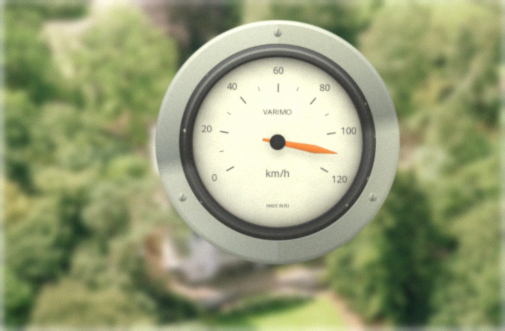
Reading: 110 km/h
